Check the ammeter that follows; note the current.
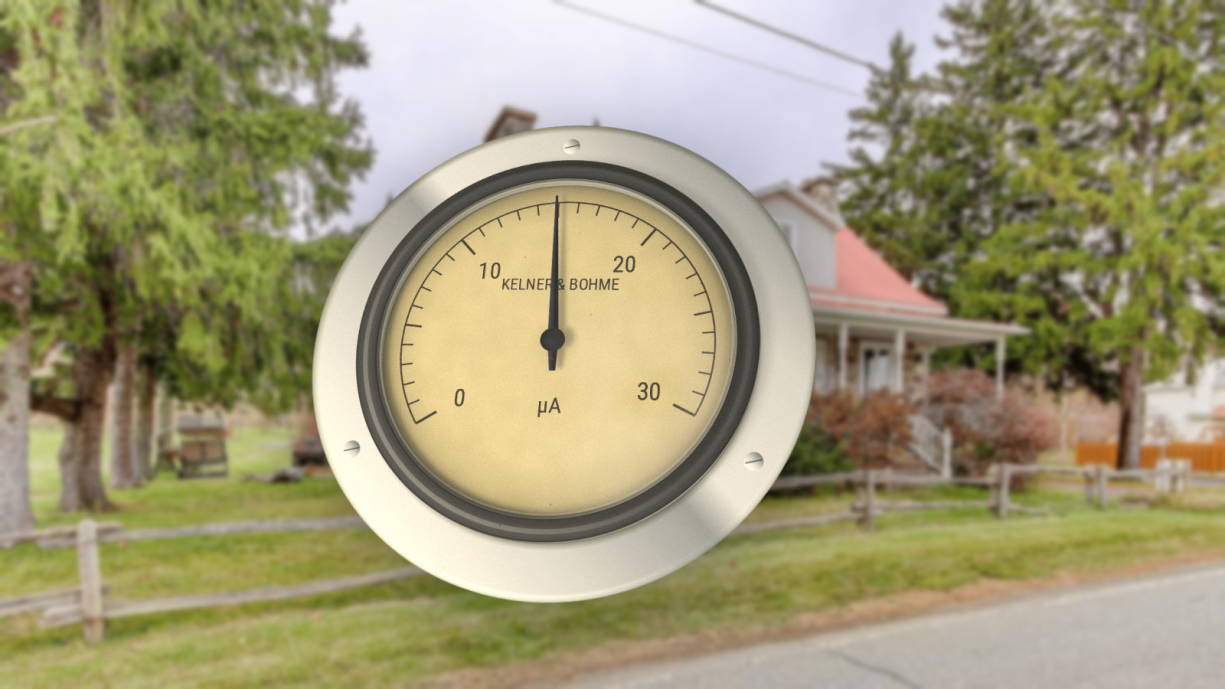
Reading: 15 µA
